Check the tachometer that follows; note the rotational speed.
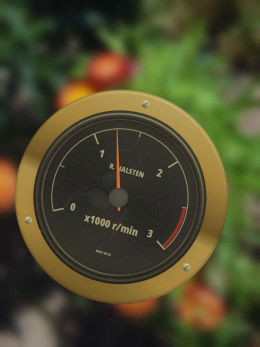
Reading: 1250 rpm
